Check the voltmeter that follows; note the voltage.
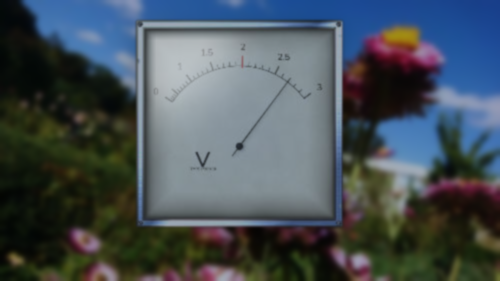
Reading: 2.7 V
